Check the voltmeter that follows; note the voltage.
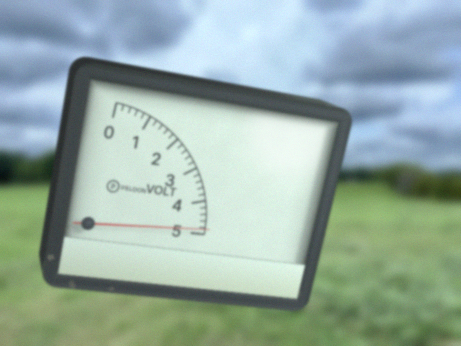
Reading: 4.8 V
